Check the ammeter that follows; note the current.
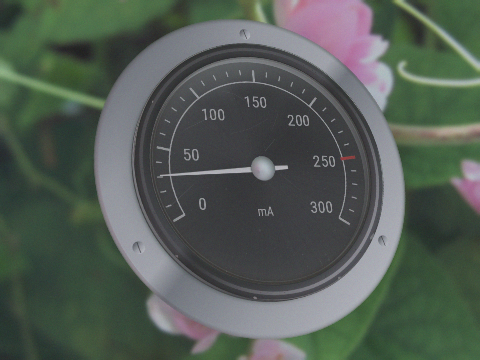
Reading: 30 mA
